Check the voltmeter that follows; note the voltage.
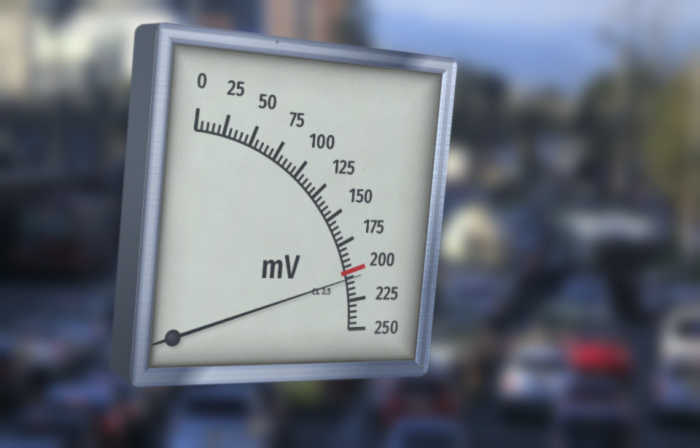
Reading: 205 mV
